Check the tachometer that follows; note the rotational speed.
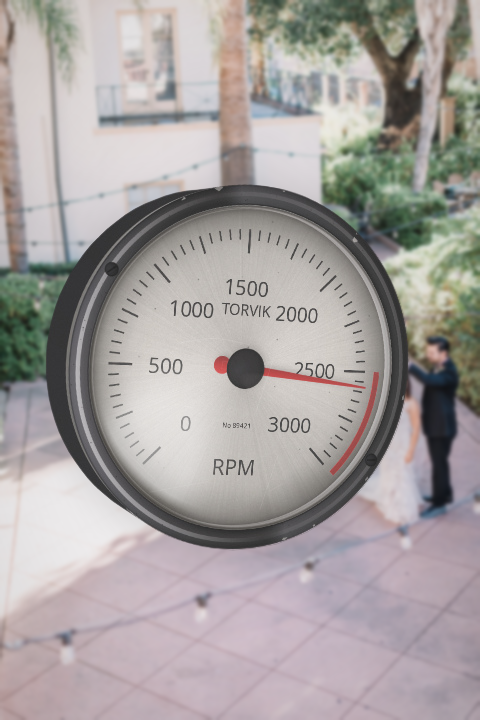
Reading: 2575 rpm
